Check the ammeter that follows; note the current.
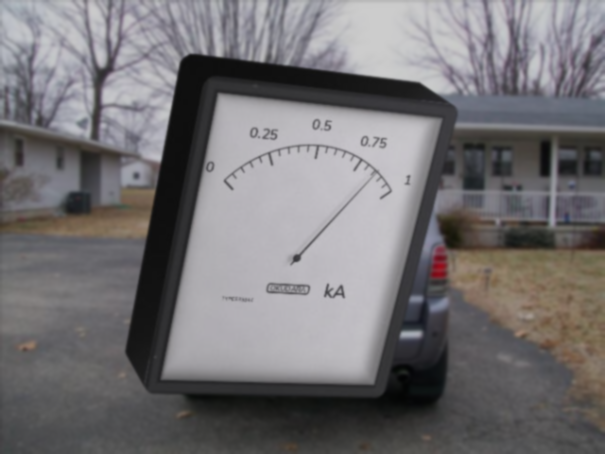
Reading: 0.85 kA
